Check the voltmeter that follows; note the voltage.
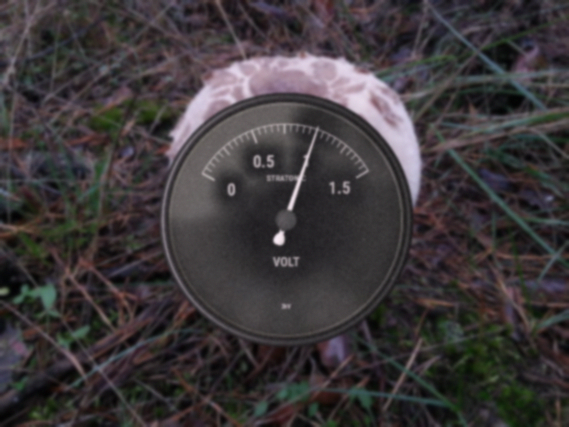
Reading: 1 V
